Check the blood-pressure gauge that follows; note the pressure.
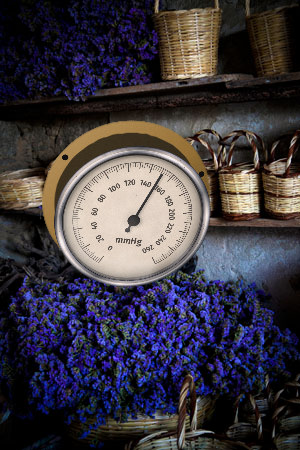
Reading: 150 mmHg
